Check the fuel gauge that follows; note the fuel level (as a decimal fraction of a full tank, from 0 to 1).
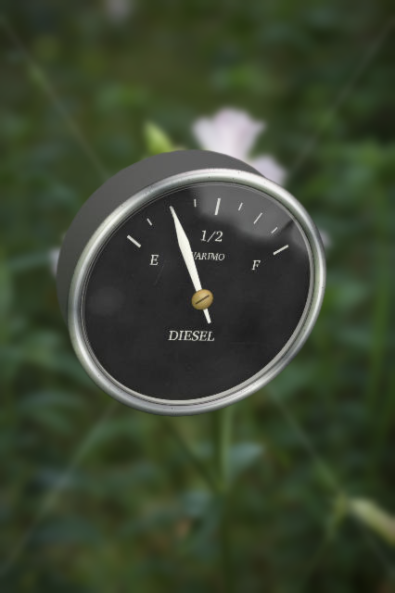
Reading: 0.25
